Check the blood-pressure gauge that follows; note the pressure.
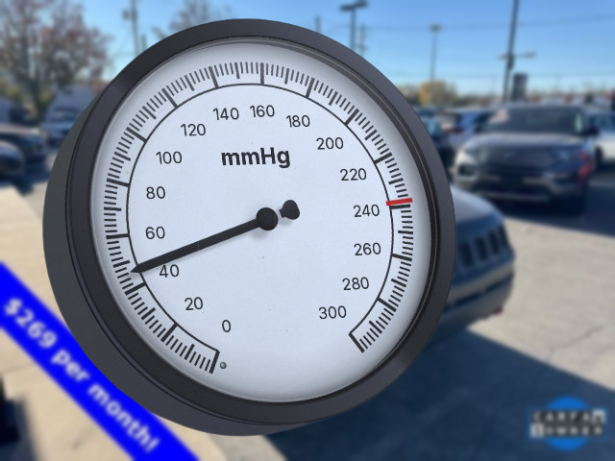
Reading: 46 mmHg
